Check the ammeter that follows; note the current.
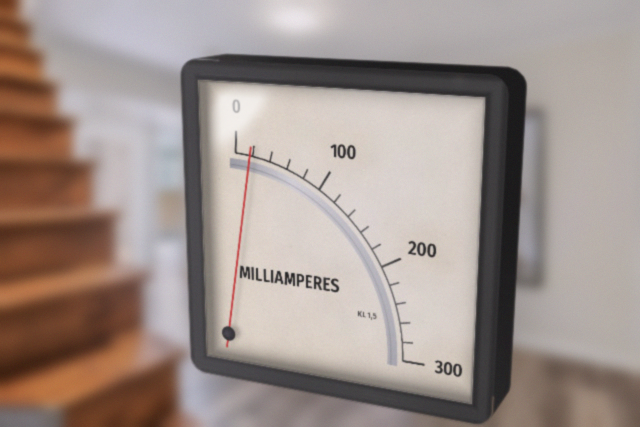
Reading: 20 mA
